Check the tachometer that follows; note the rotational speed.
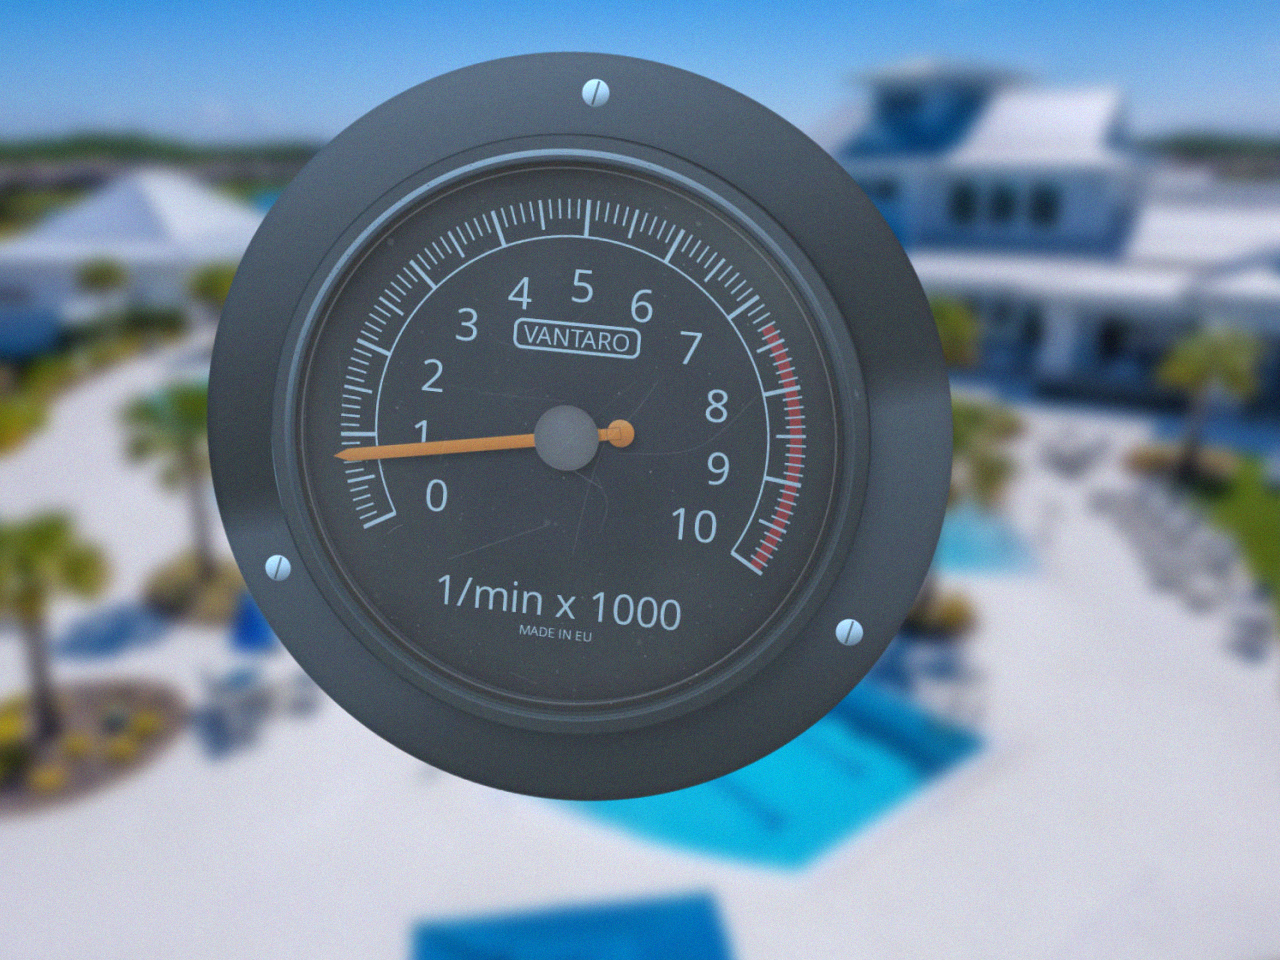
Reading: 800 rpm
